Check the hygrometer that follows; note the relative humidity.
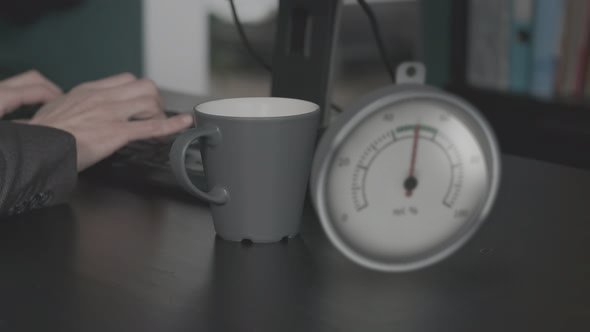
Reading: 50 %
